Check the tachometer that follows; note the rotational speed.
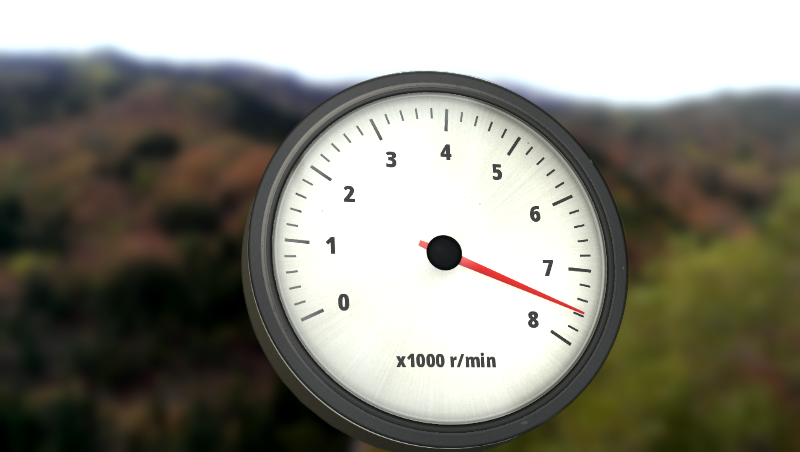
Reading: 7600 rpm
